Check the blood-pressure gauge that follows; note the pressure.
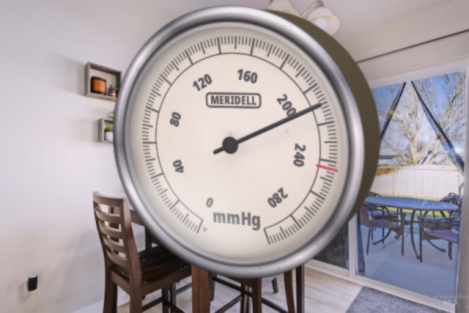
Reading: 210 mmHg
